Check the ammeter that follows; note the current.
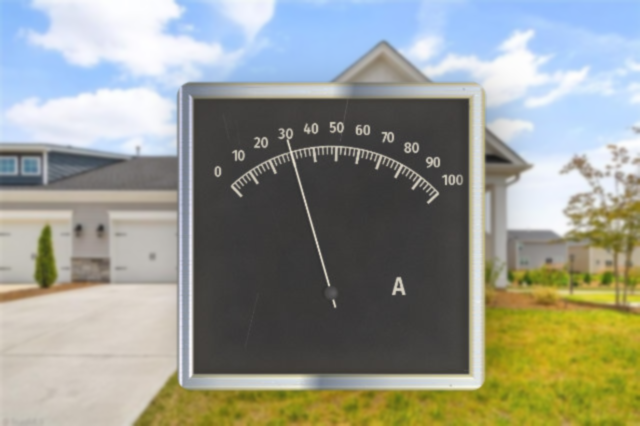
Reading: 30 A
